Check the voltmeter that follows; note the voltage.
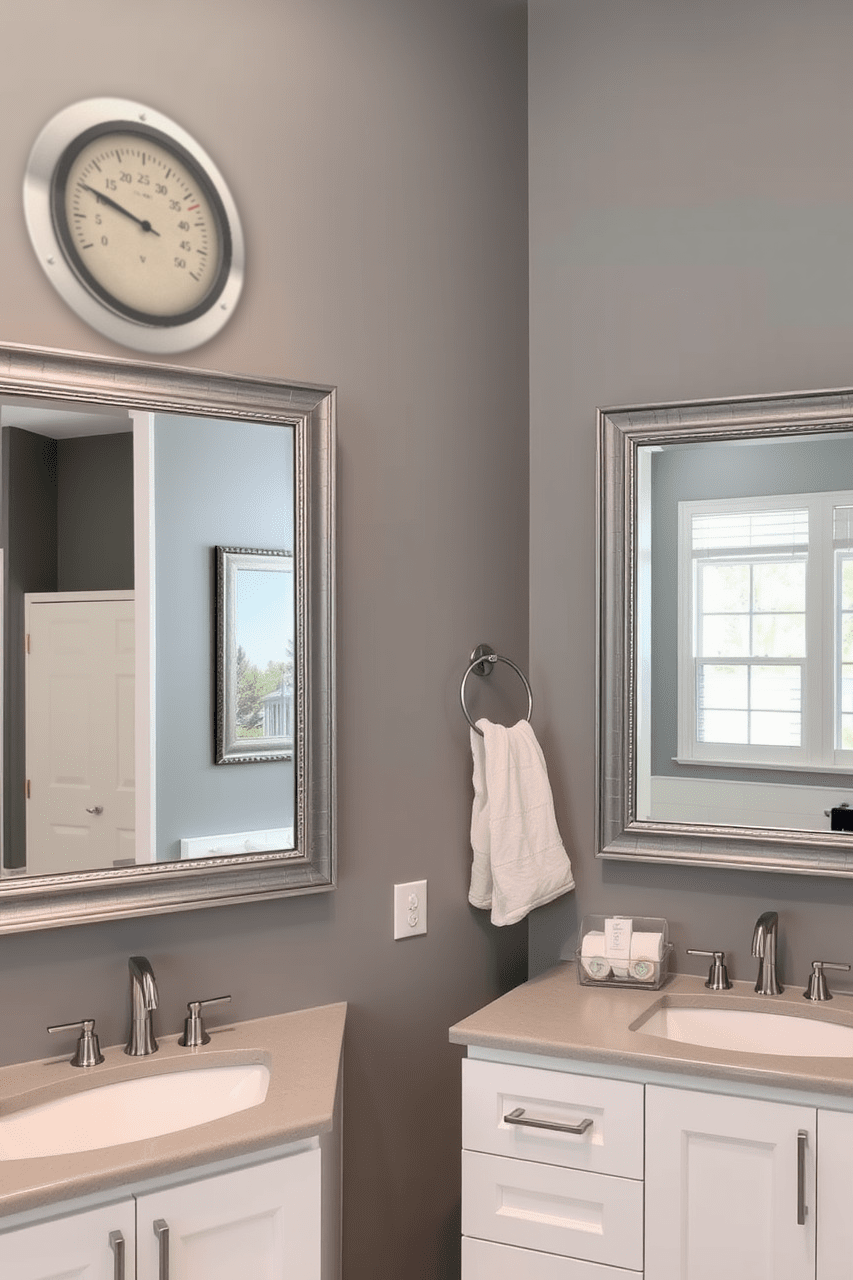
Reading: 10 V
